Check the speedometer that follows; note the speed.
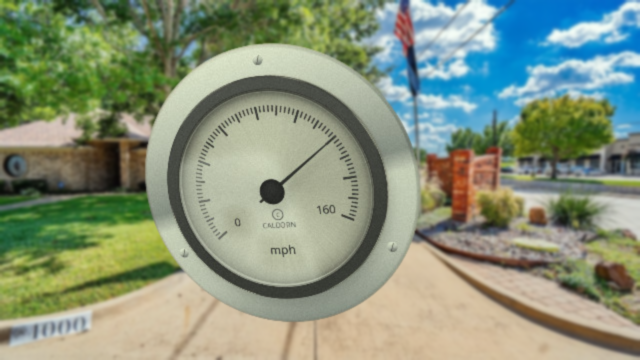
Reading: 120 mph
